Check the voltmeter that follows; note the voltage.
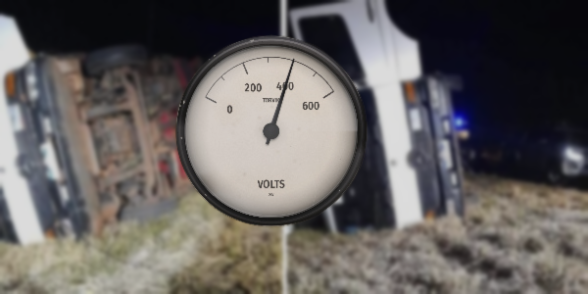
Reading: 400 V
